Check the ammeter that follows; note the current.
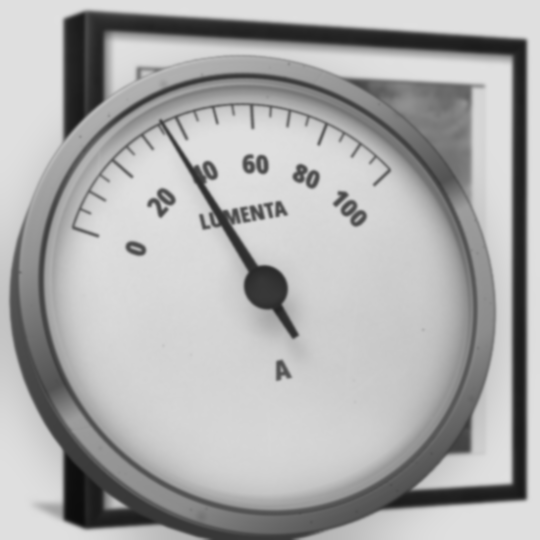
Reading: 35 A
